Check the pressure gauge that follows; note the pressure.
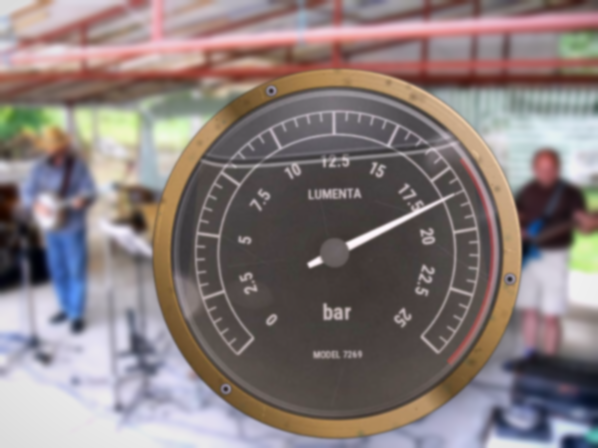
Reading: 18.5 bar
